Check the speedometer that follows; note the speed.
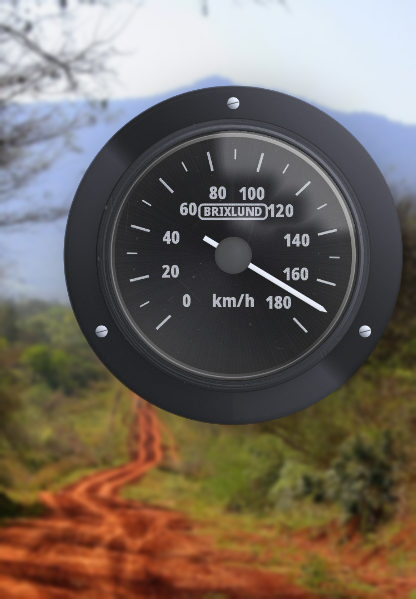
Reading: 170 km/h
